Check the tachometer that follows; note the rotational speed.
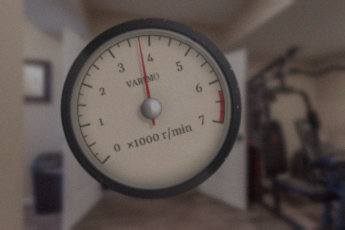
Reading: 3750 rpm
